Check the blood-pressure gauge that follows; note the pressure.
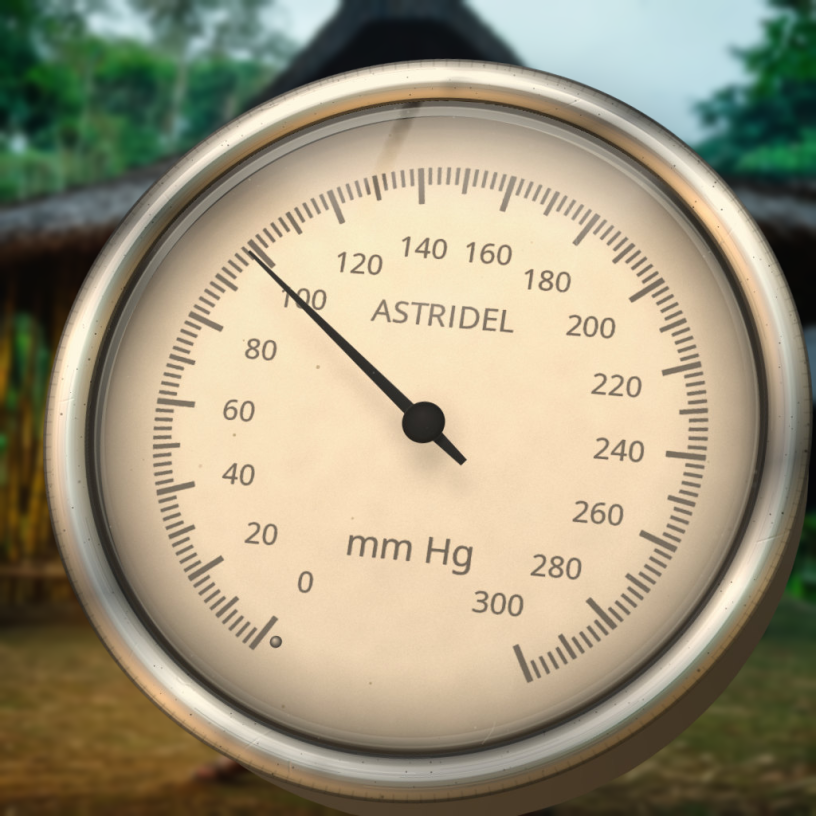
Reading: 98 mmHg
